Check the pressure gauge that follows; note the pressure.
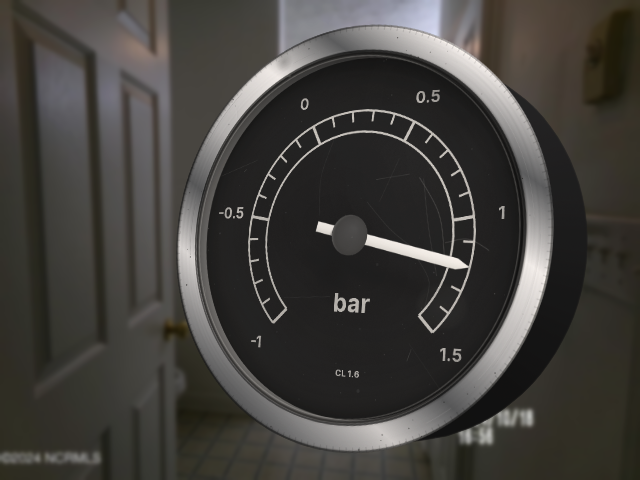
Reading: 1.2 bar
